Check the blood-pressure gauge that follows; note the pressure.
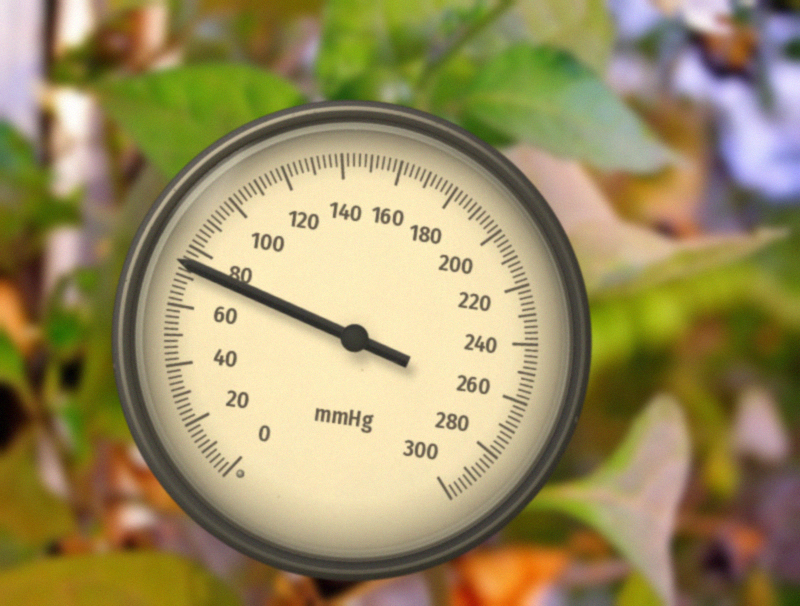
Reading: 74 mmHg
